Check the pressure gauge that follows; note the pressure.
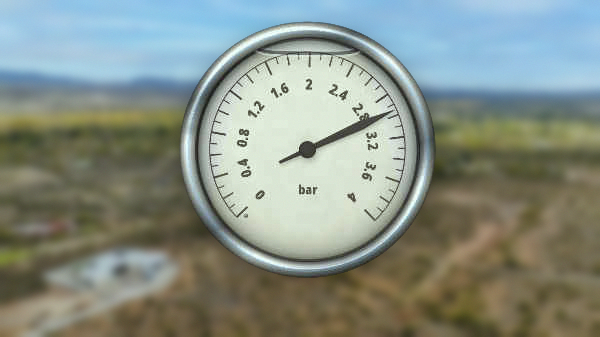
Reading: 2.95 bar
